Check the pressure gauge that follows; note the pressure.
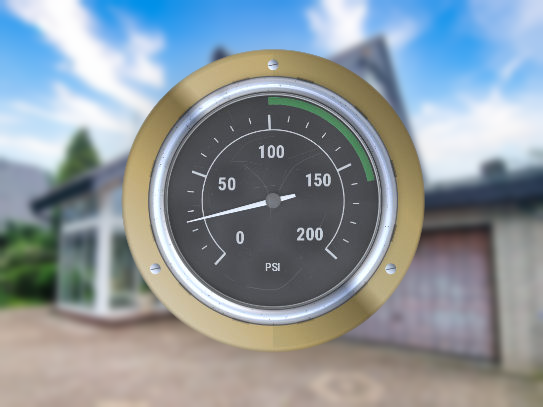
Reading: 25 psi
